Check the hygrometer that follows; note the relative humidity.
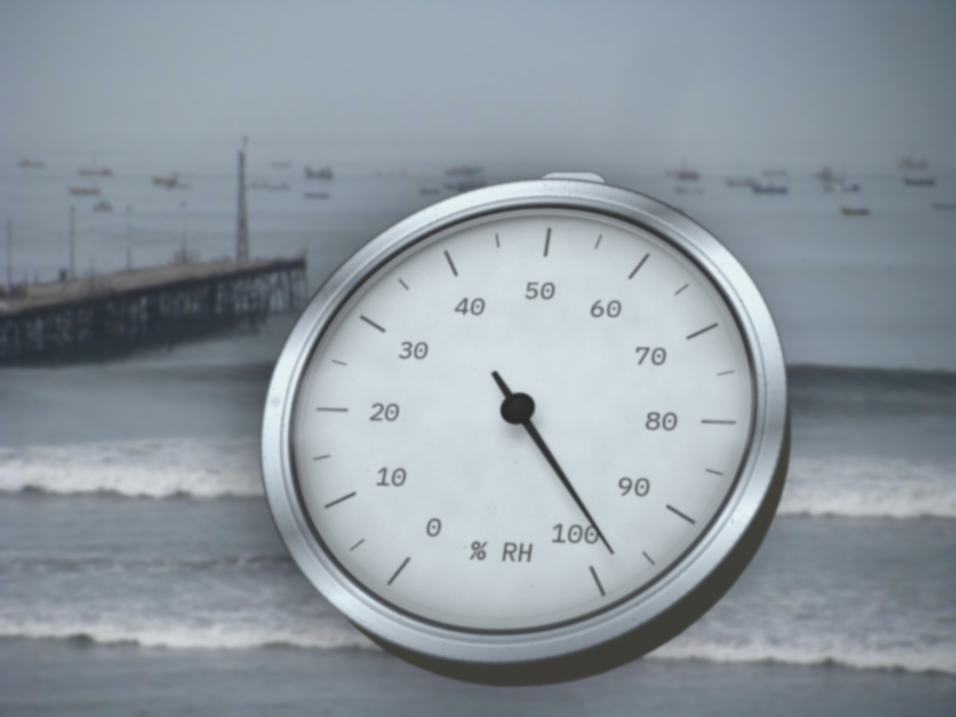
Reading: 97.5 %
